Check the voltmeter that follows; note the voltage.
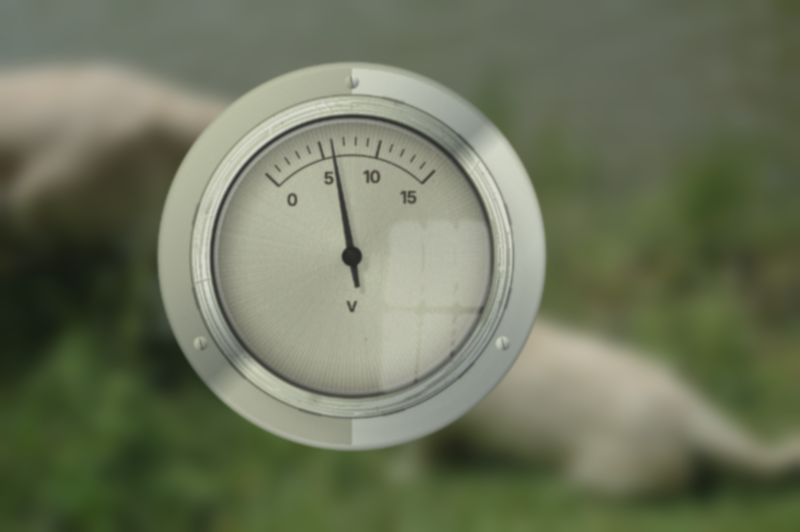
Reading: 6 V
